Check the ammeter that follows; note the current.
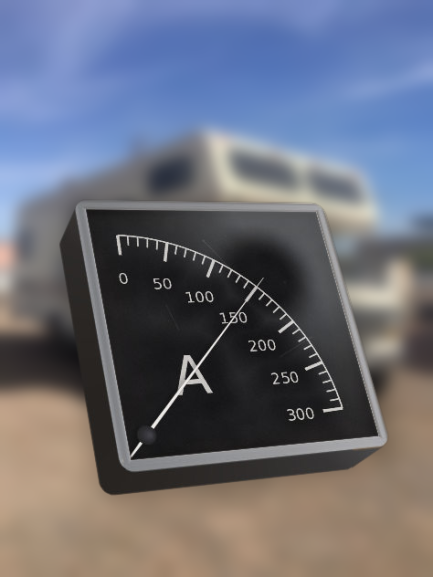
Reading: 150 A
